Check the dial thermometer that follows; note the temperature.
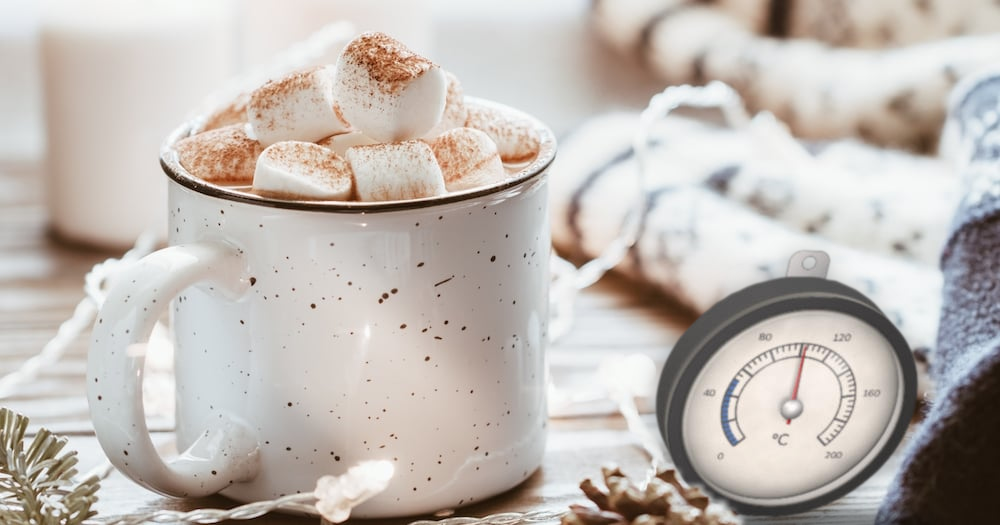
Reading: 100 °C
